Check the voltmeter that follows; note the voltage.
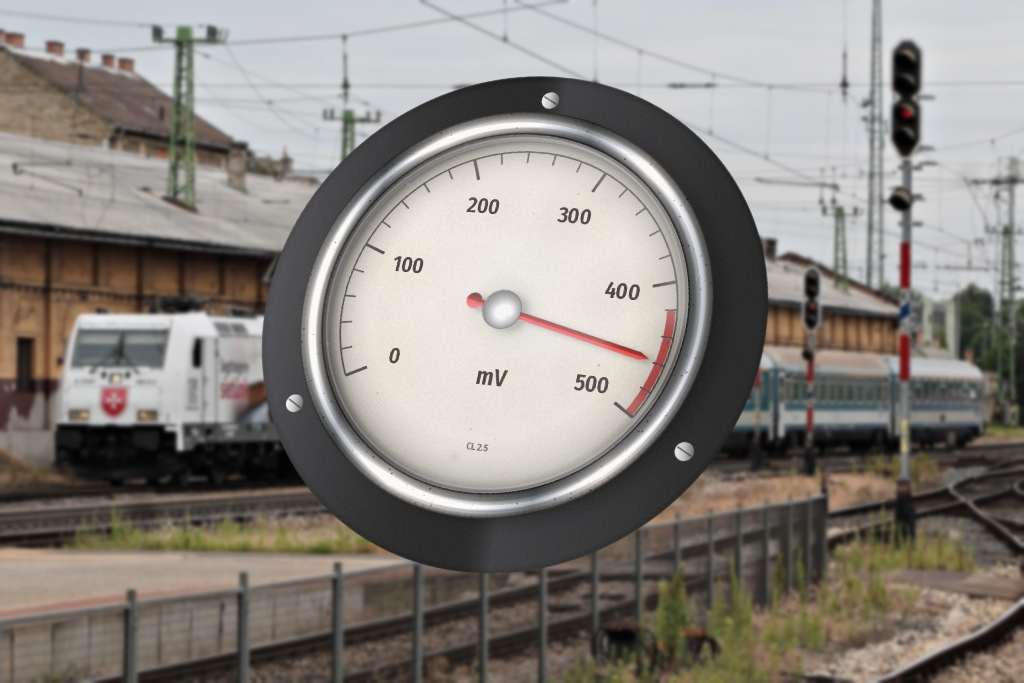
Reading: 460 mV
